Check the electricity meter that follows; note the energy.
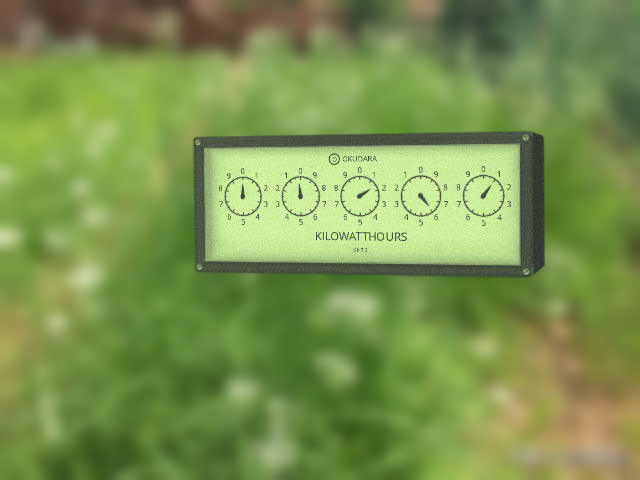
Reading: 161 kWh
